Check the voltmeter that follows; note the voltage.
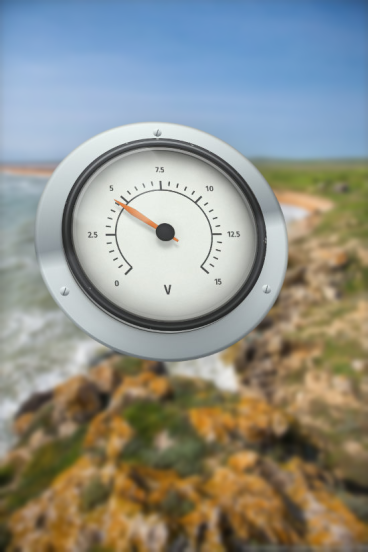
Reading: 4.5 V
